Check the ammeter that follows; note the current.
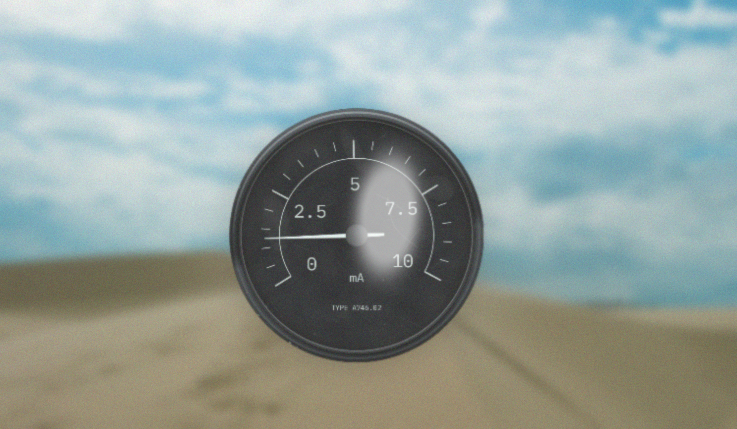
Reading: 1.25 mA
